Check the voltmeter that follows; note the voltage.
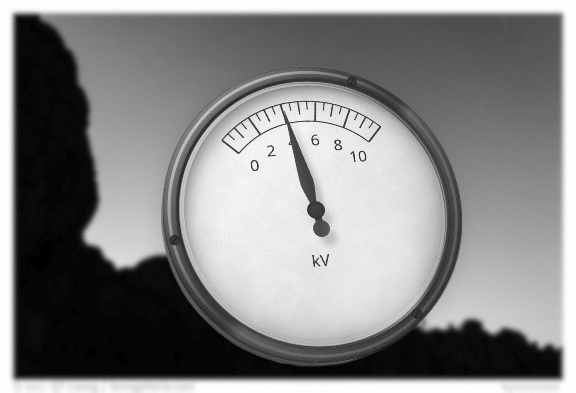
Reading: 4 kV
